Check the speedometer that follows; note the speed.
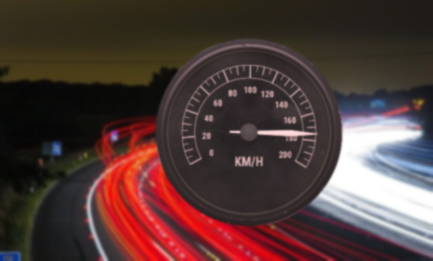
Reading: 175 km/h
